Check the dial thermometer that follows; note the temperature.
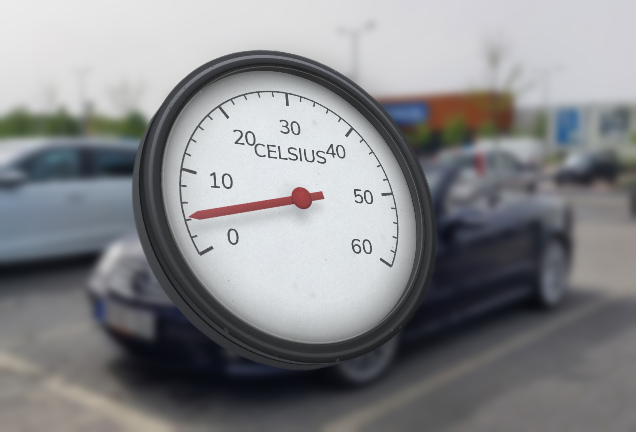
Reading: 4 °C
